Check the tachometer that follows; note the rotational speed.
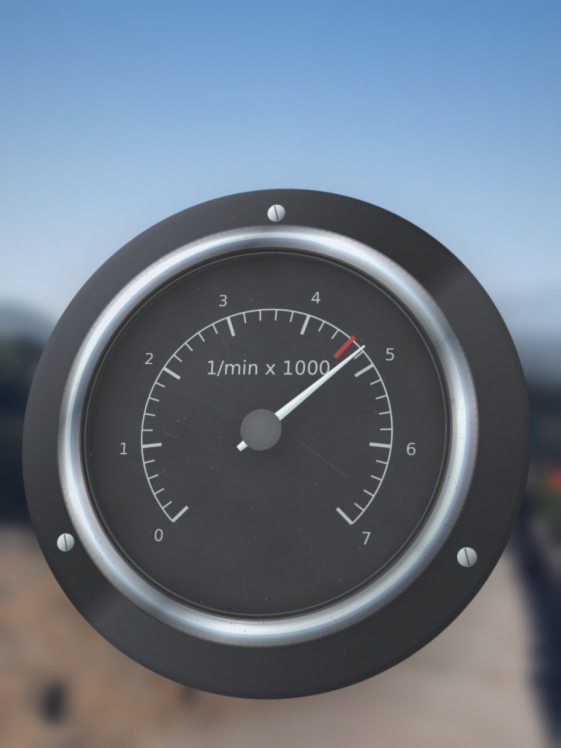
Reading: 4800 rpm
